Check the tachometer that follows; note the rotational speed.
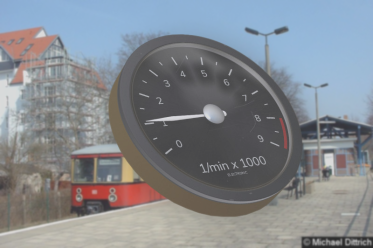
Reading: 1000 rpm
